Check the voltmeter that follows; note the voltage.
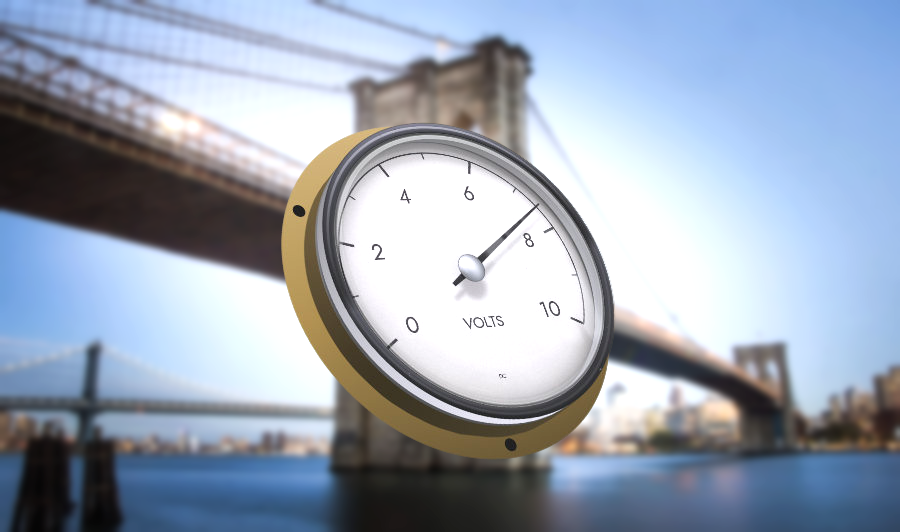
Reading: 7.5 V
